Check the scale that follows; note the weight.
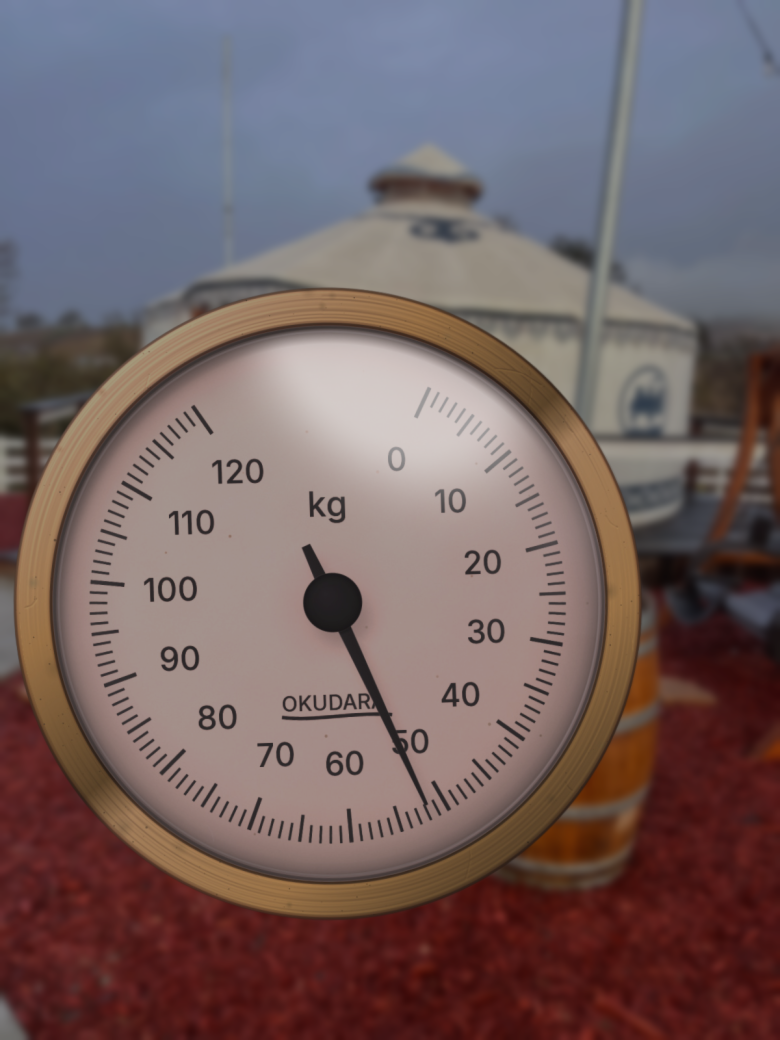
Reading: 52 kg
